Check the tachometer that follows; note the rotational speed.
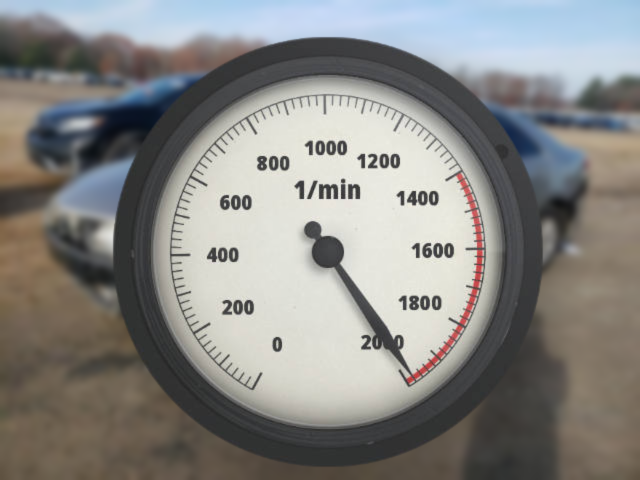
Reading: 1980 rpm
